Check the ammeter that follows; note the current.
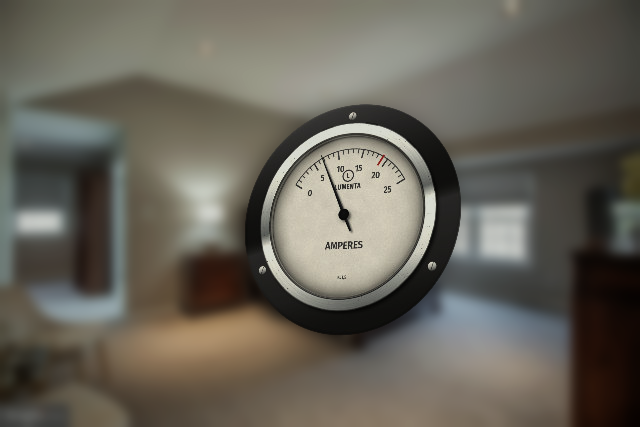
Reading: 7 A
